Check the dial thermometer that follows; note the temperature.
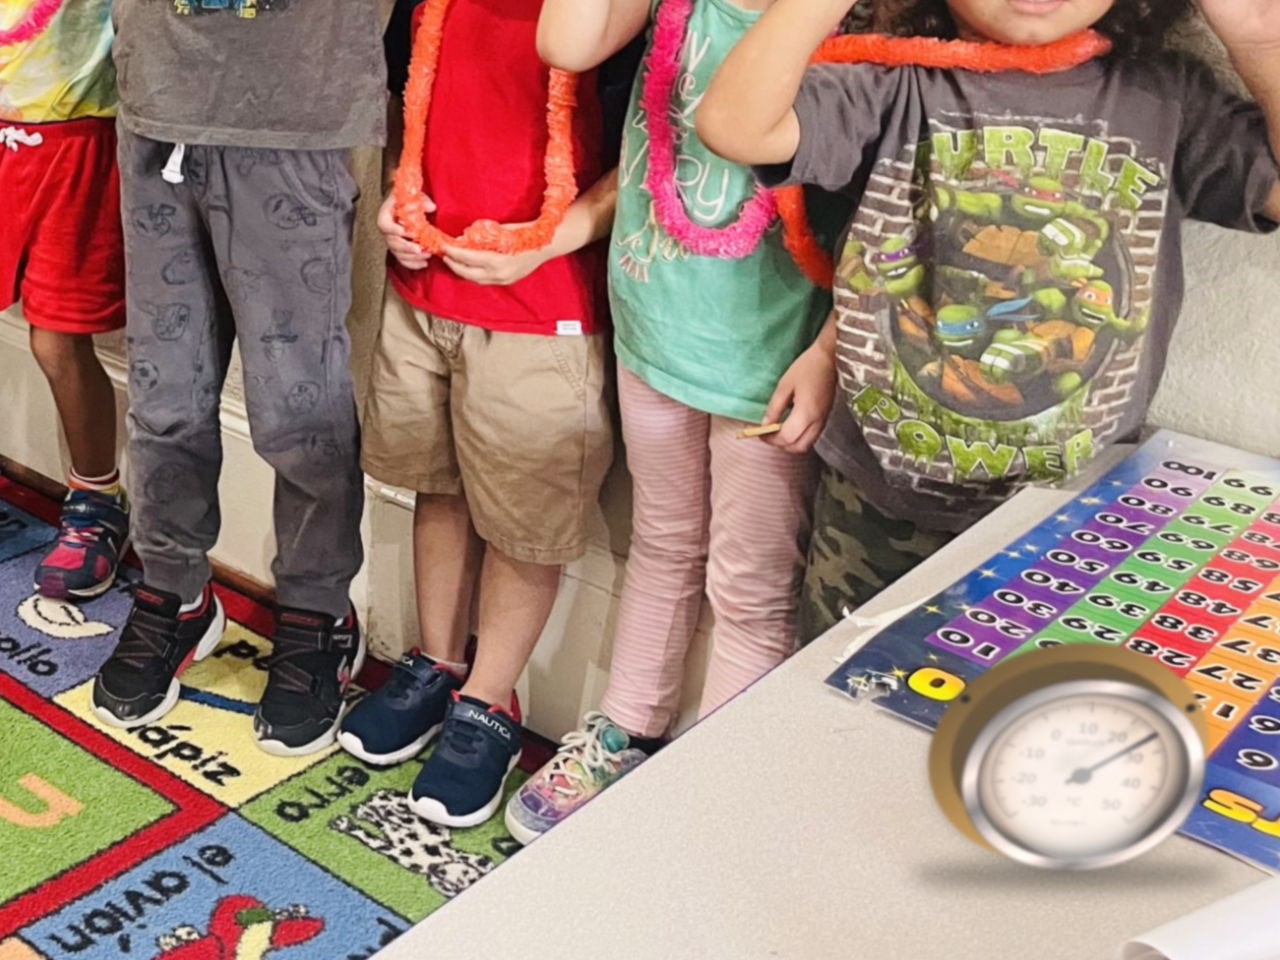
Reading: 25 °C
